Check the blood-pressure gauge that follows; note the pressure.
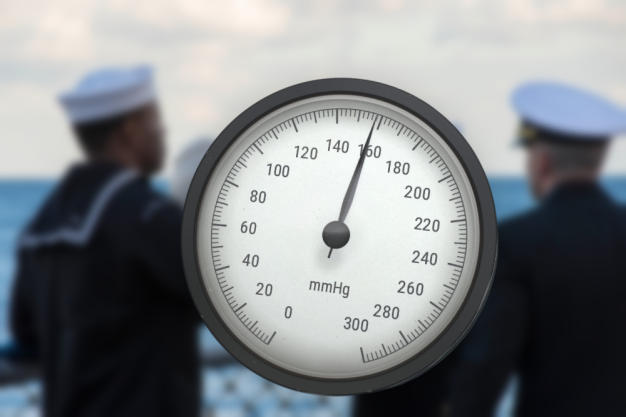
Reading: 158 mmHg
